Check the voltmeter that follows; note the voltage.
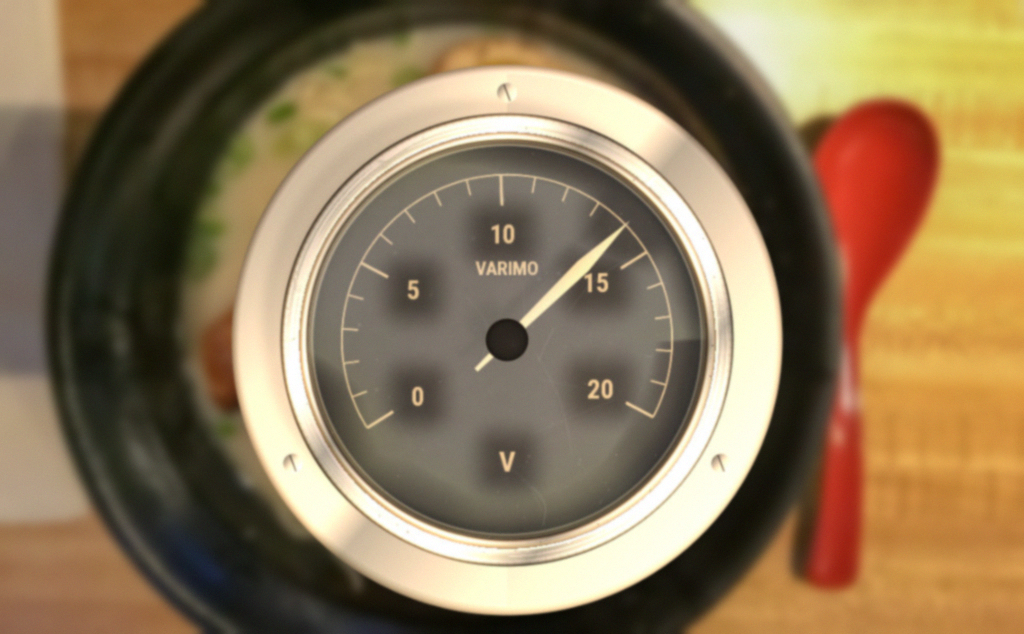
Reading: 14 V
